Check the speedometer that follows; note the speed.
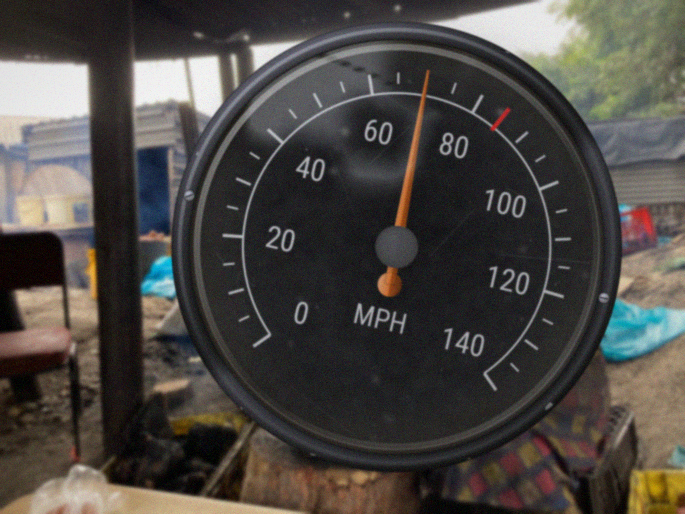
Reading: 70 mph
